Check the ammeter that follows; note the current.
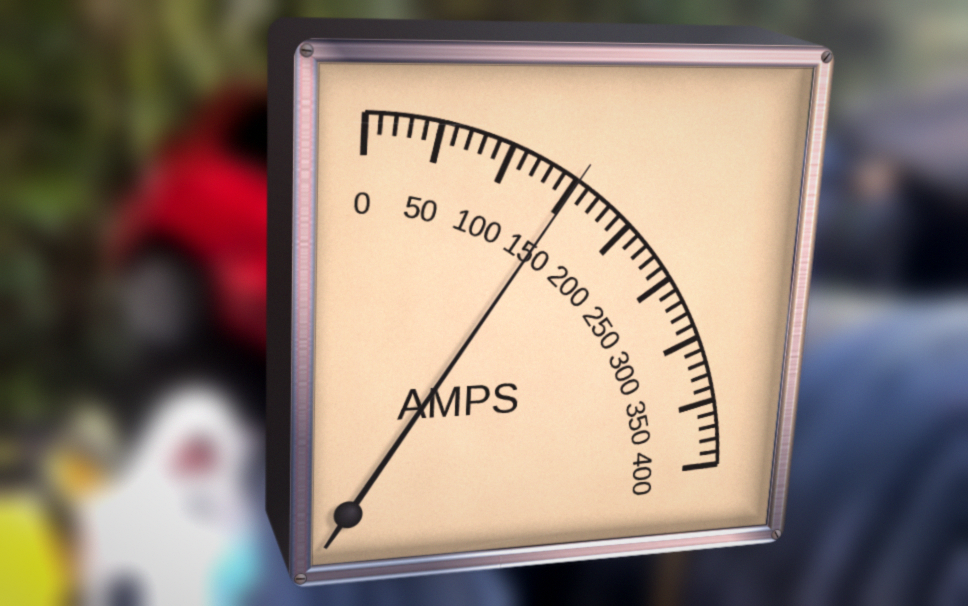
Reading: 150 A
